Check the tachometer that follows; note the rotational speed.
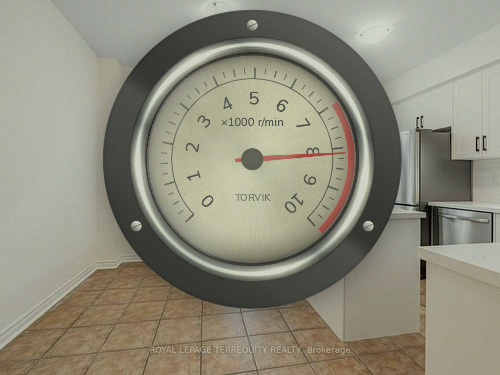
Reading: 8125 rpm
